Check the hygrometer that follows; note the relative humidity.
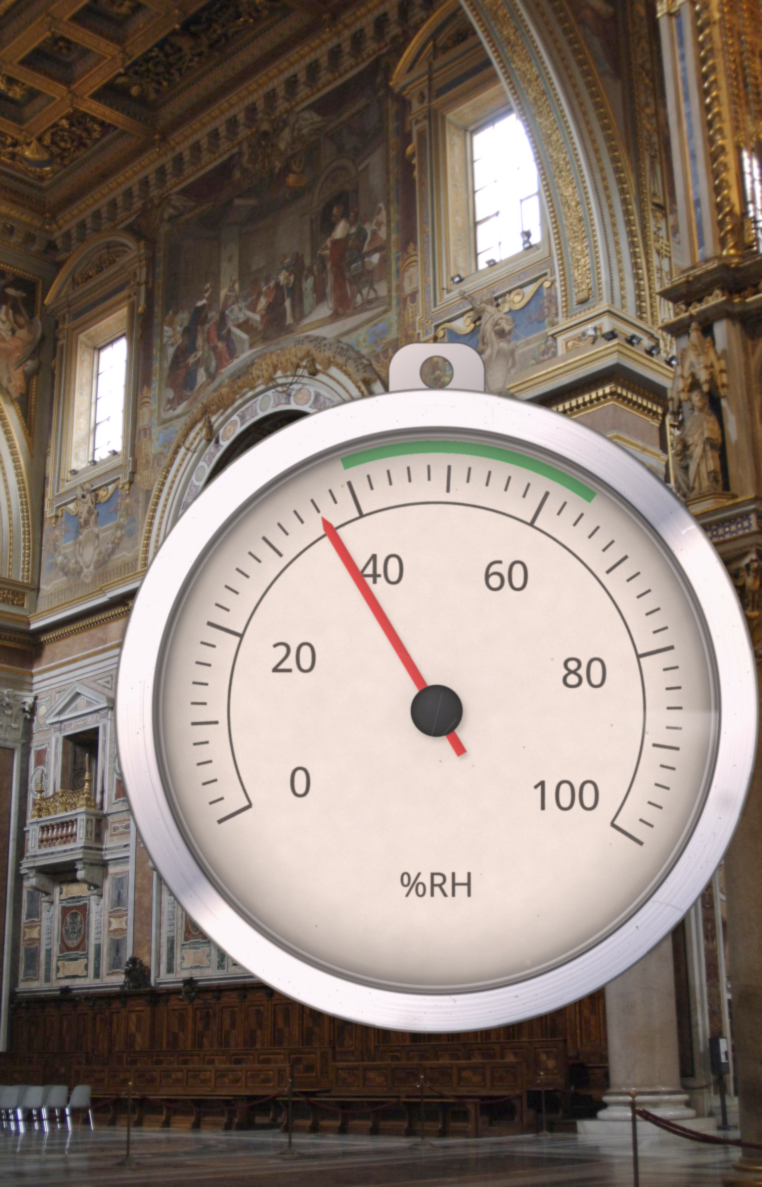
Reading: 36 %
